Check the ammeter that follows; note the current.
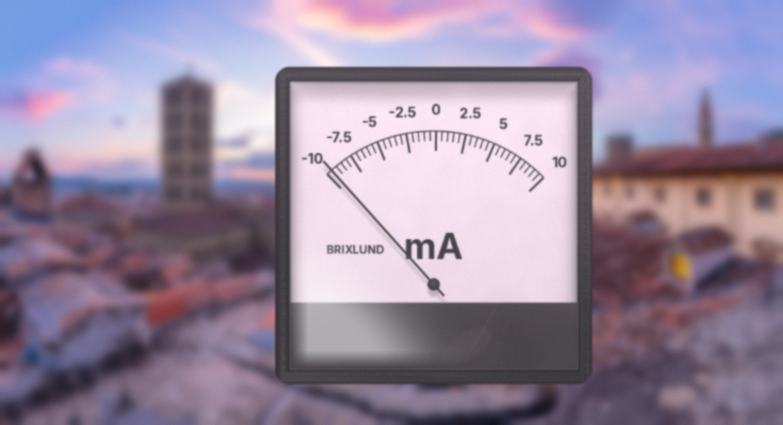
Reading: -9.5 mA
